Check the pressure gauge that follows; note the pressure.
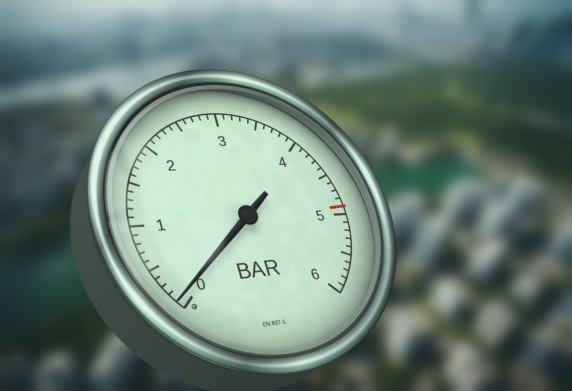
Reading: 0.1 bar
